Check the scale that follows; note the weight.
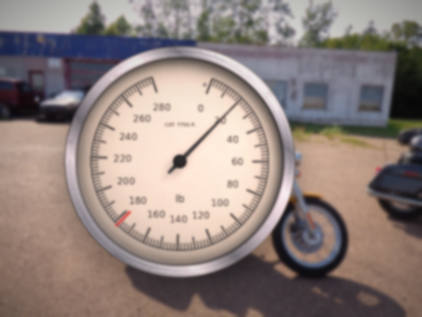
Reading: 20 lb
